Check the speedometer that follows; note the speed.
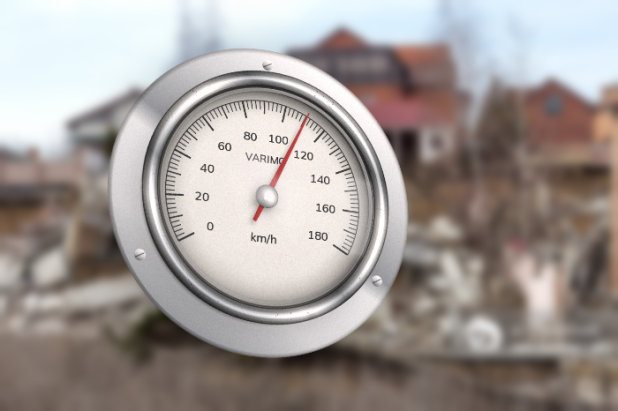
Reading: 110 km/h
